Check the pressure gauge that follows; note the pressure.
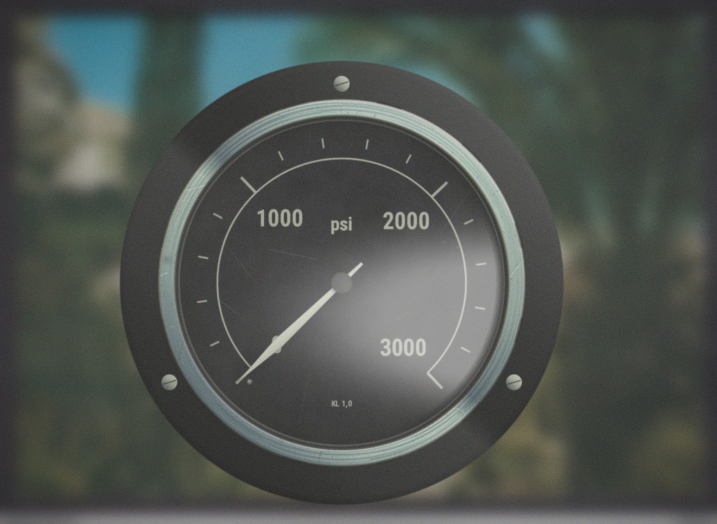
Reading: 0 psi
